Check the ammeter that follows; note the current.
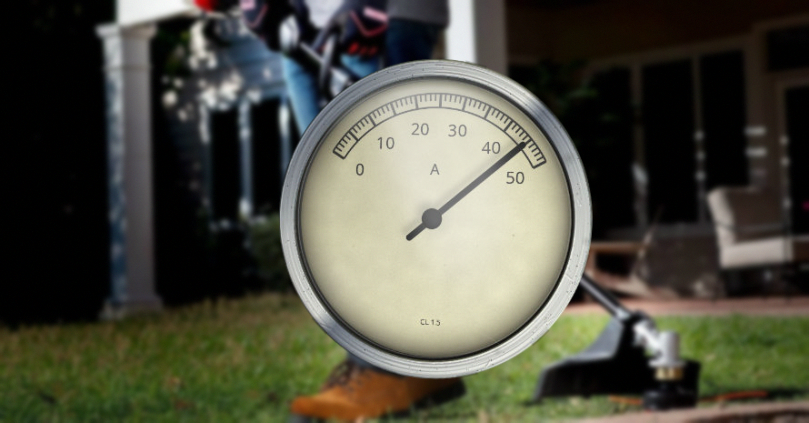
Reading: 45 A
